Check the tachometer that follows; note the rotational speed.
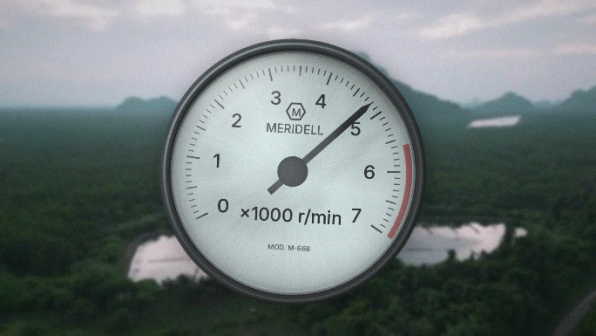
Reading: 4800 rpm
